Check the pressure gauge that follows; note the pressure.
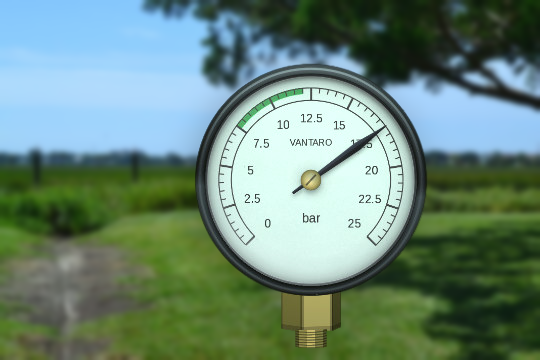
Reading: 17.5 bar
